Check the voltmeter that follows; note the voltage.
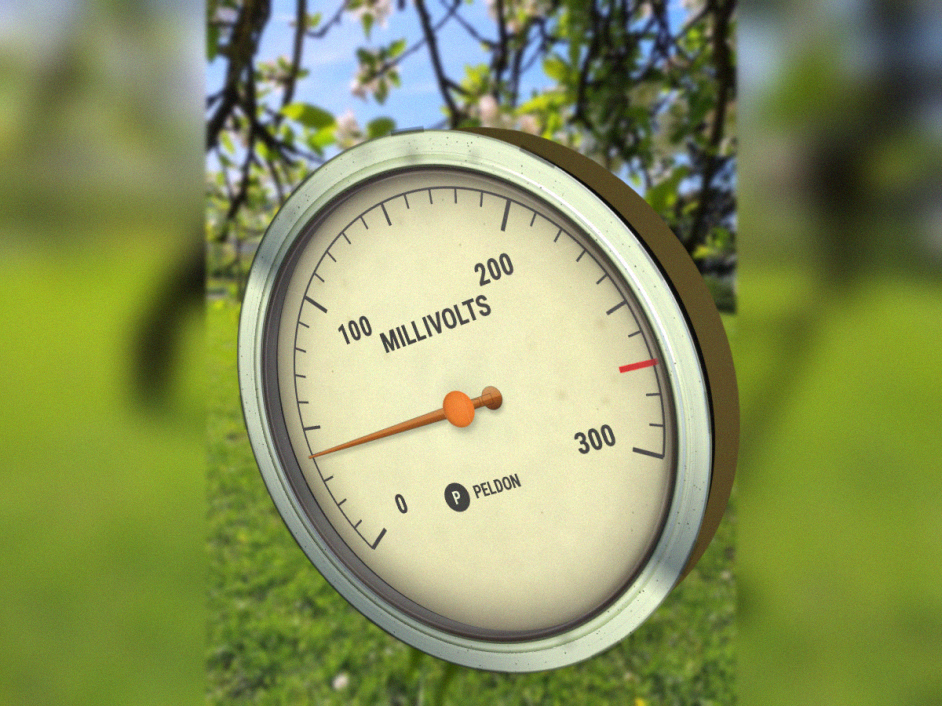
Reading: 40 mV
